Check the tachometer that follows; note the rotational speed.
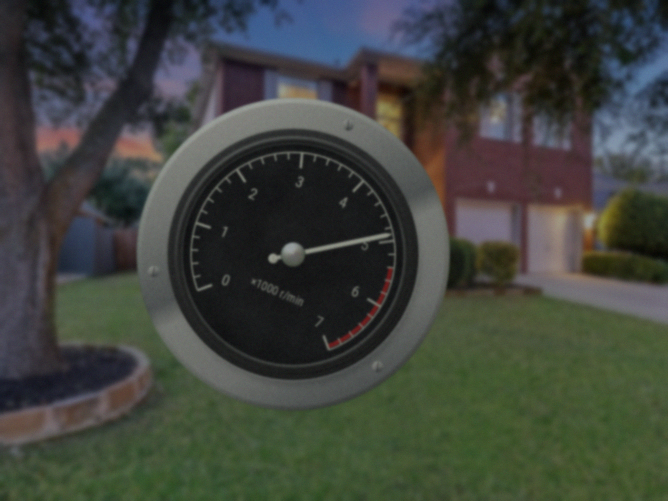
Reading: 4900 rpm
